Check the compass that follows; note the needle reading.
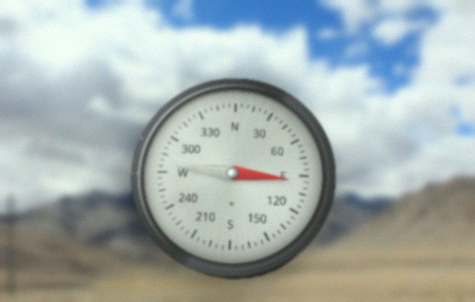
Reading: 95 °
